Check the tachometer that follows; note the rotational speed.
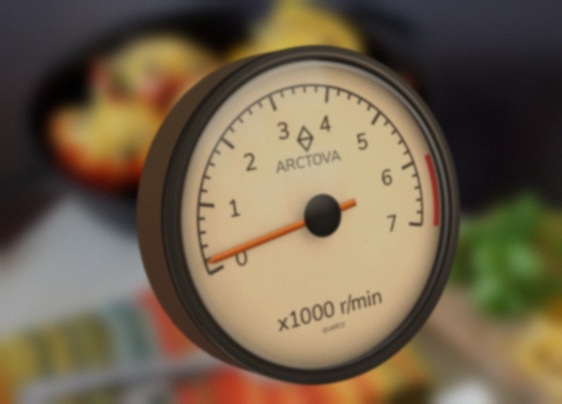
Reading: 200 rpm
